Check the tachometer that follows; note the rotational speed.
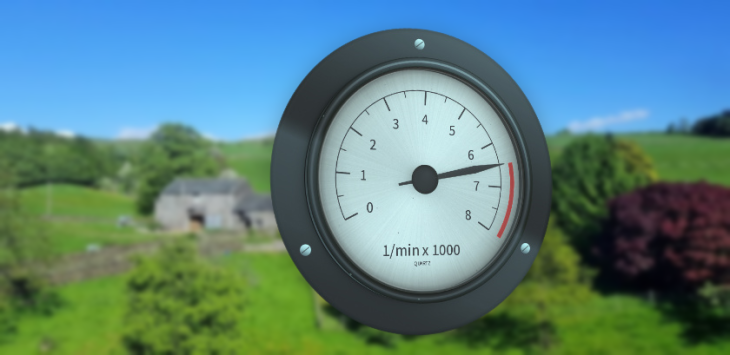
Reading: 6500 rpm
